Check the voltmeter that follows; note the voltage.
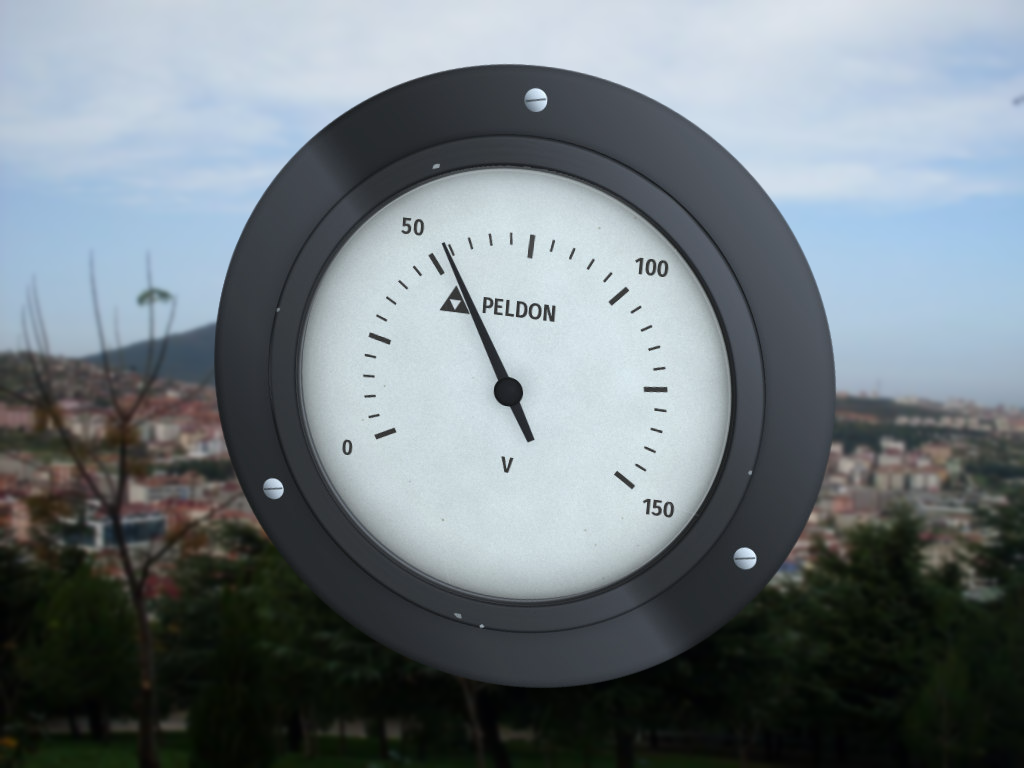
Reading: 55 V
